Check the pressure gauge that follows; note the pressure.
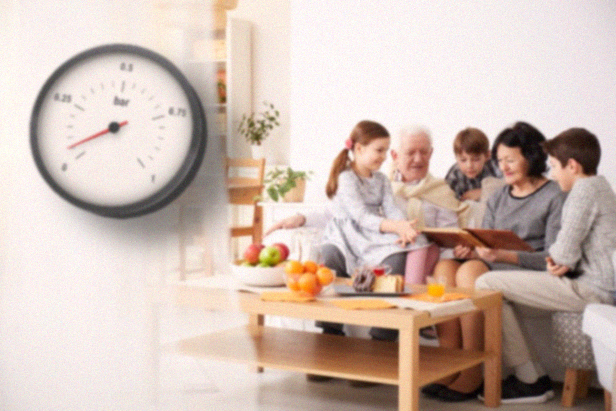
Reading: 0.05 bar
